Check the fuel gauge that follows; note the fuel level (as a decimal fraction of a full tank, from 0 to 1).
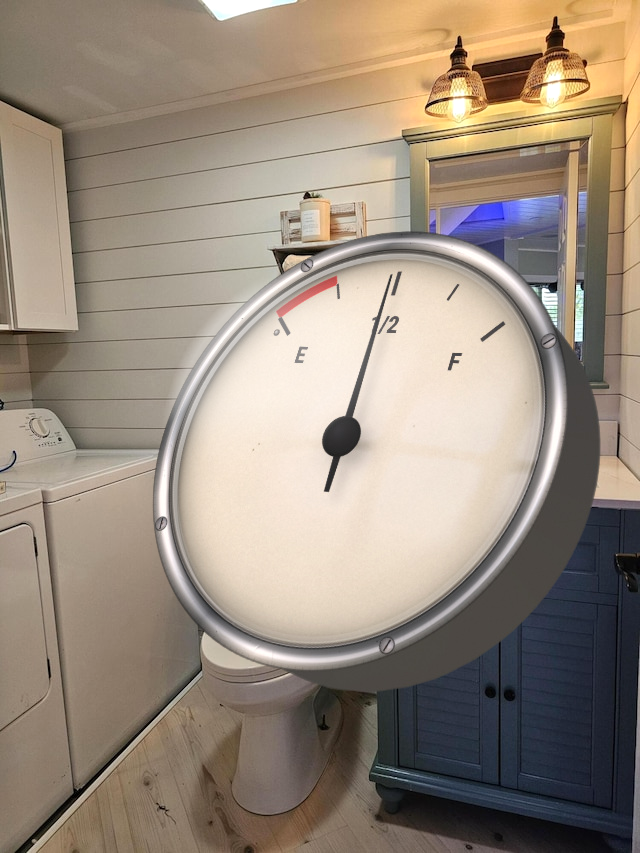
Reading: 0.5
